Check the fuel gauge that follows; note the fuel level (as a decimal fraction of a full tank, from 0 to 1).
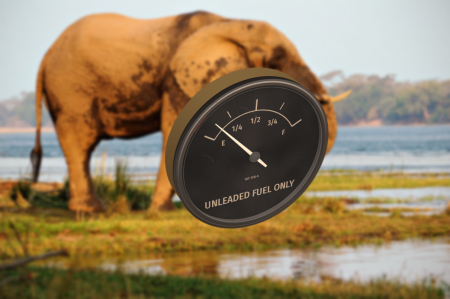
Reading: 0.125
